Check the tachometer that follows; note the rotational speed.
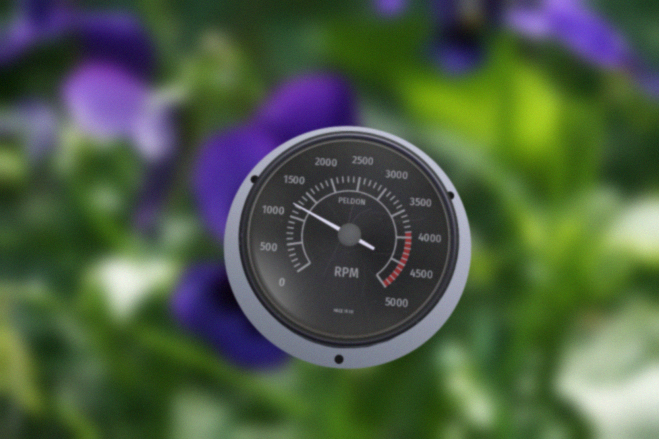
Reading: 1200 rpm
